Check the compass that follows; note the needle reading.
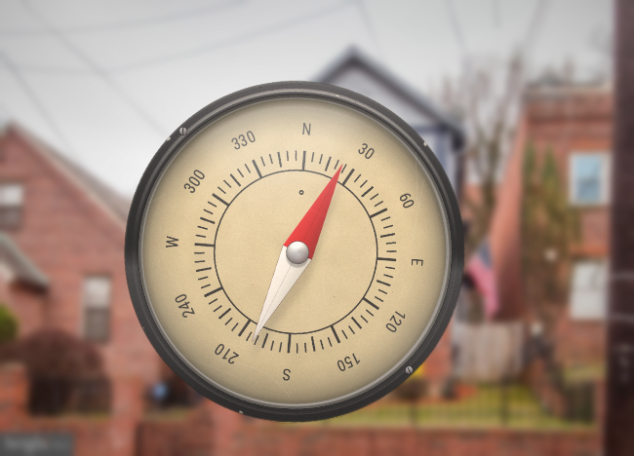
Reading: 22.5 °
